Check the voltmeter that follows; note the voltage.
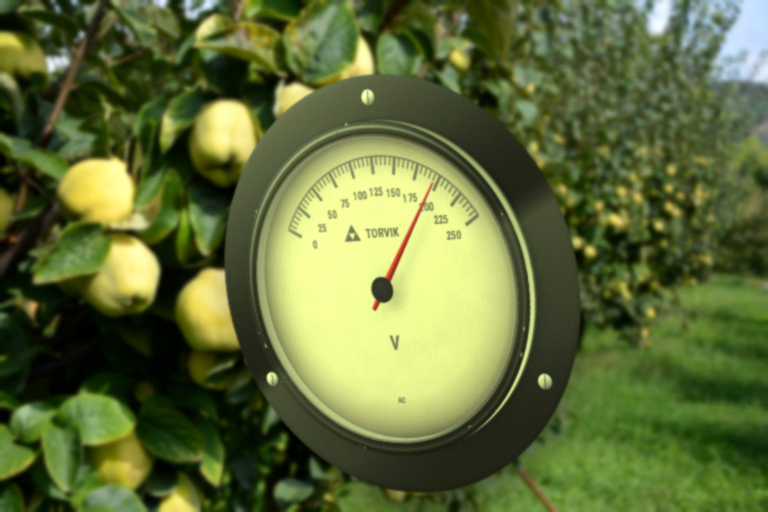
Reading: 200 V
